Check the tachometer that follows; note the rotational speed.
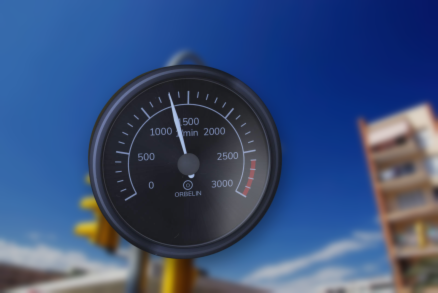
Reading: 1300 rpm
